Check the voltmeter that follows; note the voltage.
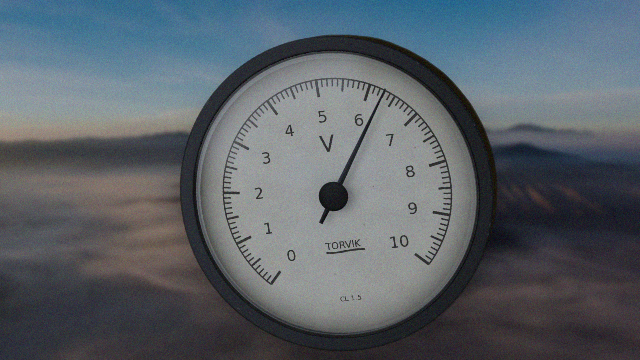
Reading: 6.3 V
